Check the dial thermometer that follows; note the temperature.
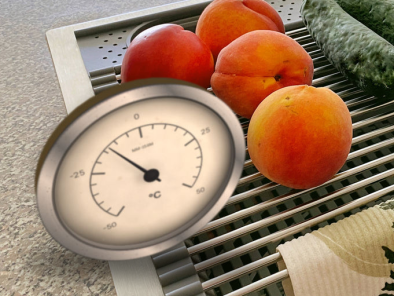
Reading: -12.5 °C
